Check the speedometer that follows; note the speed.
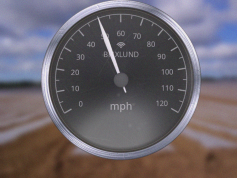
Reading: 50 mph
